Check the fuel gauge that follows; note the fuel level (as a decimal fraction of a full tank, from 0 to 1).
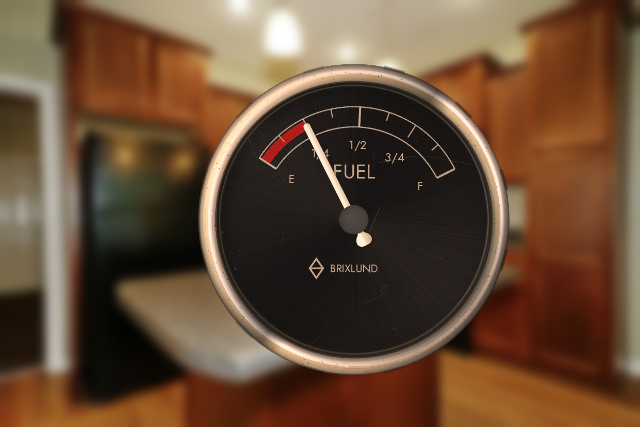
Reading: 0.25
